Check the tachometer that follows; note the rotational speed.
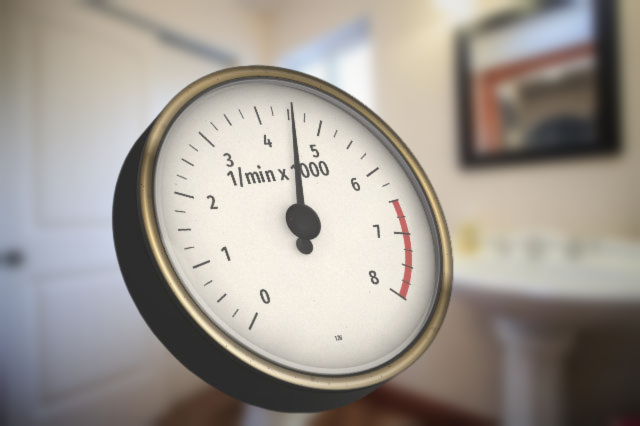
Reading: 4500 rpm
